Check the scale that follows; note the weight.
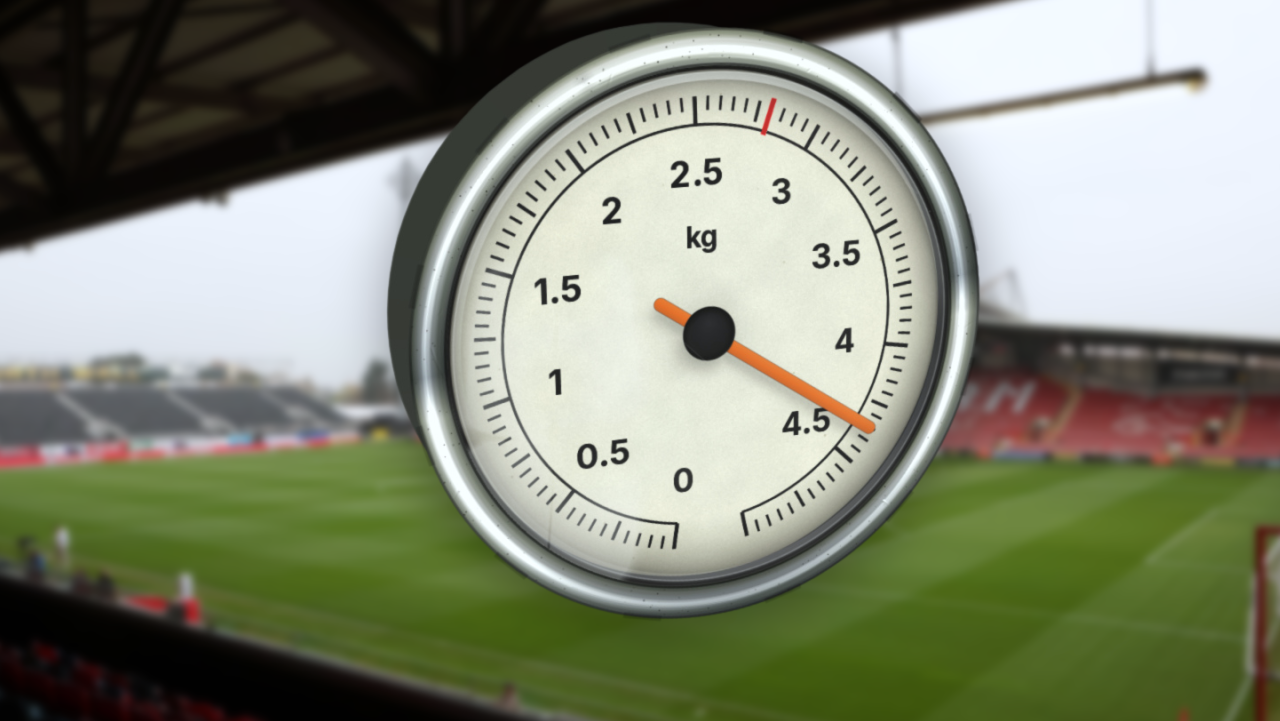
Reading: 4.35 kg
